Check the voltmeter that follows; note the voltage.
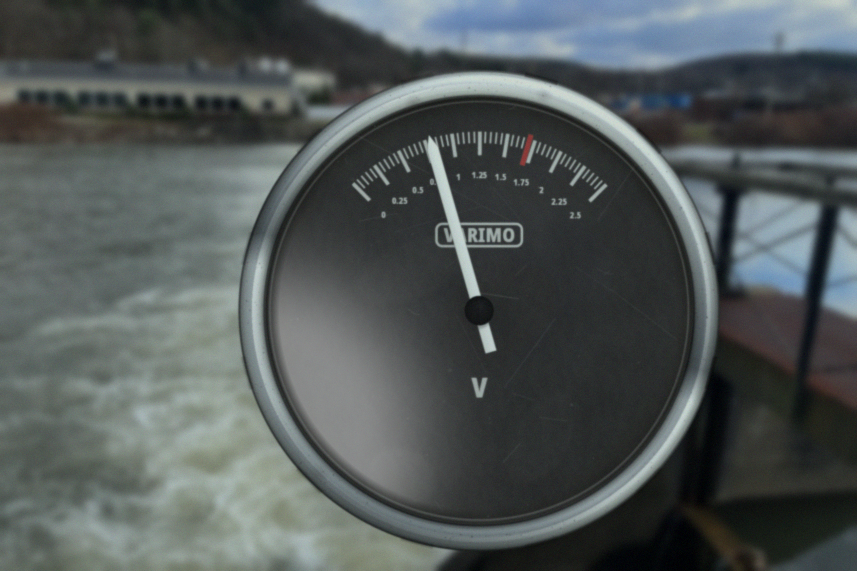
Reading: 0.8 V
